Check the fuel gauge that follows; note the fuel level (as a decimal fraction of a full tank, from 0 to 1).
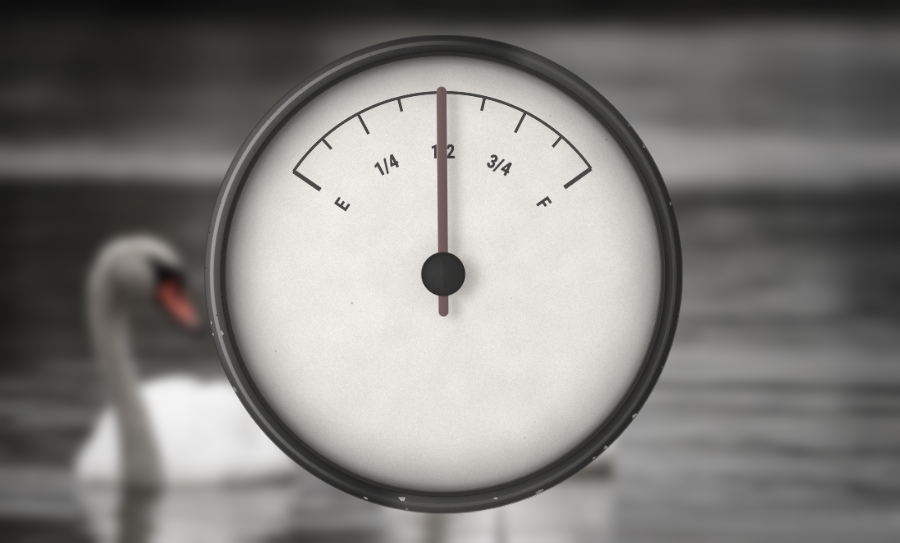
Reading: 0.5
